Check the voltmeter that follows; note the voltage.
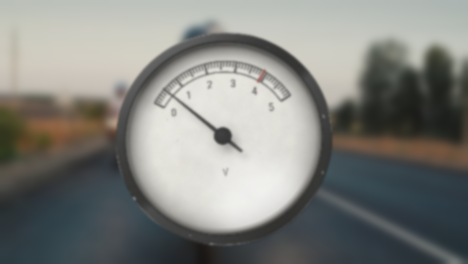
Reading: 0.5 V
